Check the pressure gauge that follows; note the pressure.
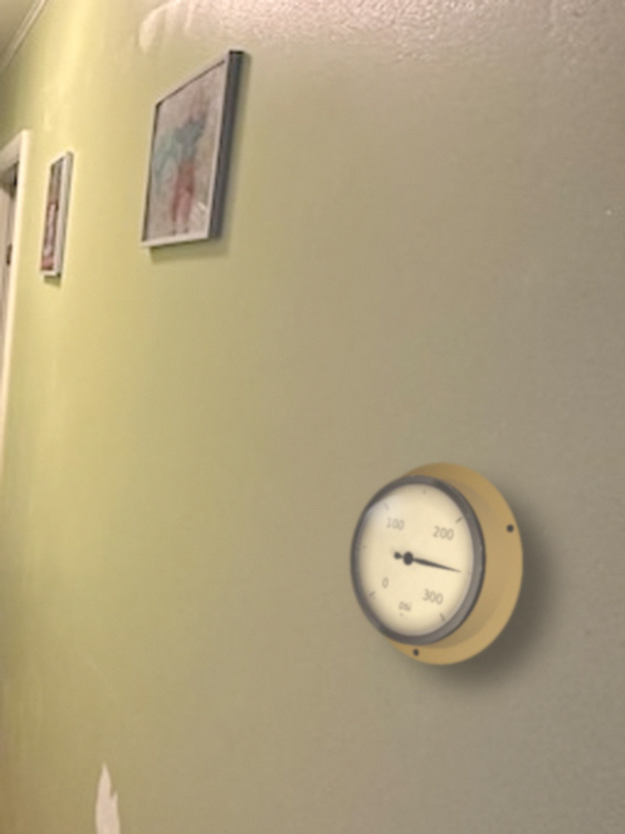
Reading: 250 psi
